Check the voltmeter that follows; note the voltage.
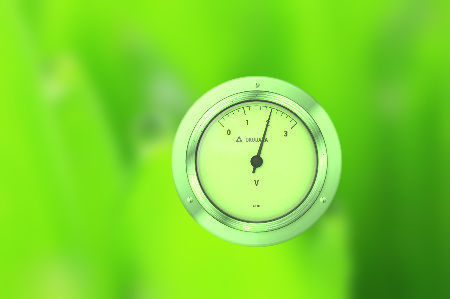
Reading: 2 V
